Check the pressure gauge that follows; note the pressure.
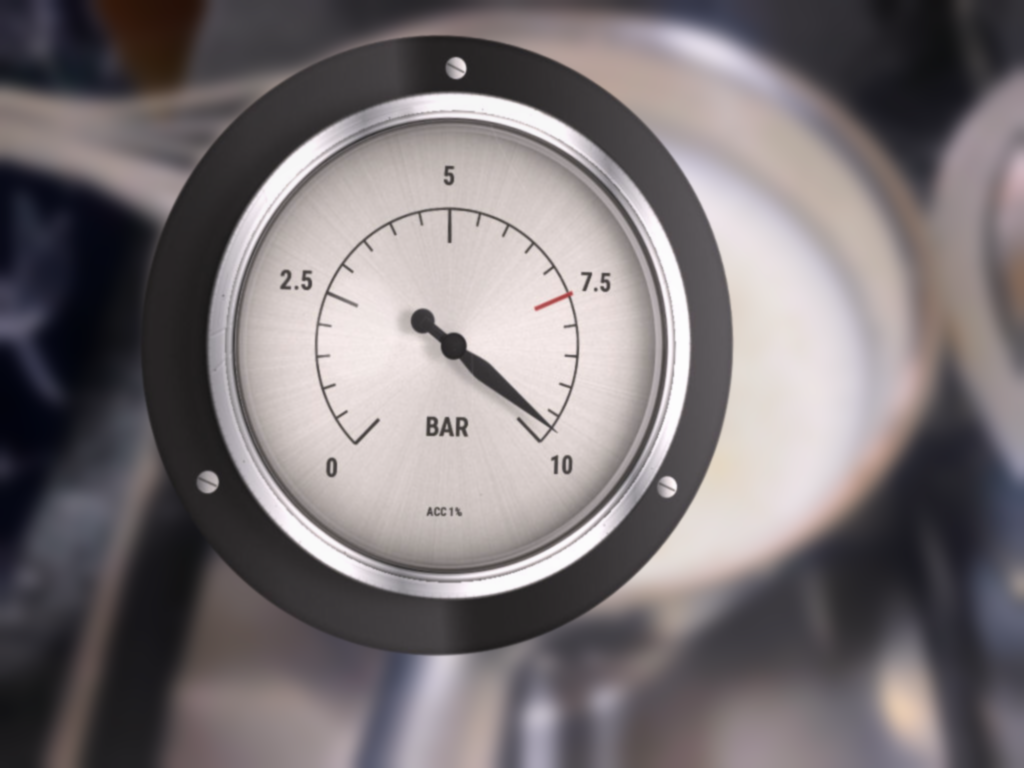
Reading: 9.75 bar
